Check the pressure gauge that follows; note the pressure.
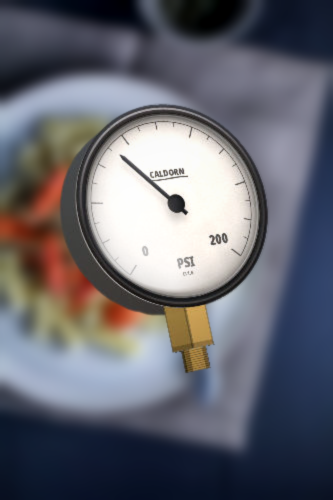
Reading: 70 psi
